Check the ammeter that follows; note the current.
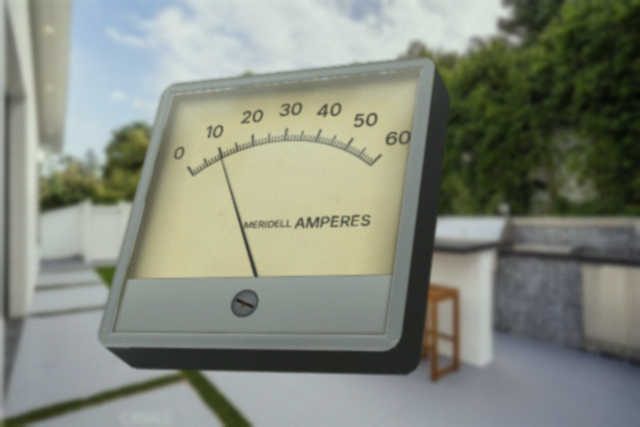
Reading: 10 A
